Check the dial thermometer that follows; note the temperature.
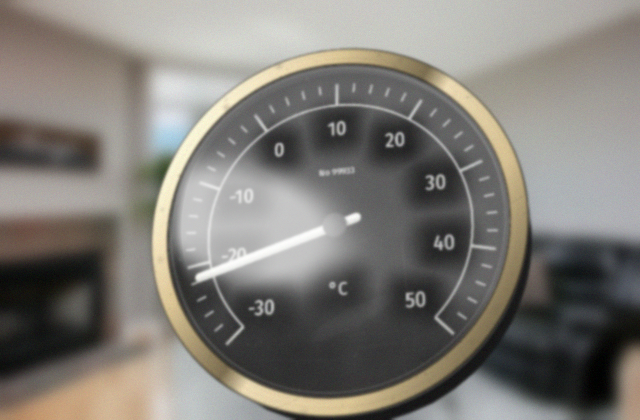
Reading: -22 °C
